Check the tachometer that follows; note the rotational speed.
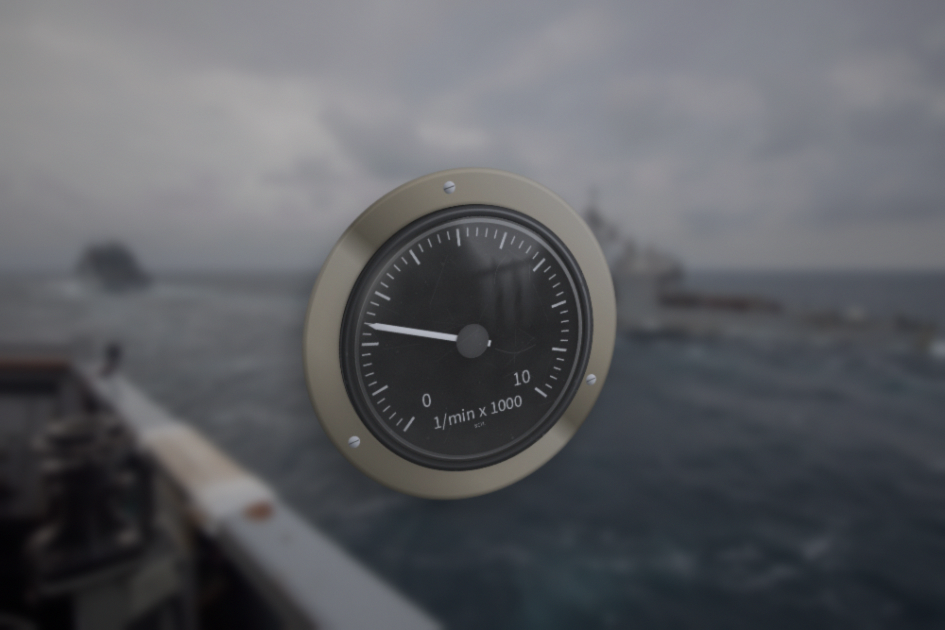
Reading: 2400 rpm
